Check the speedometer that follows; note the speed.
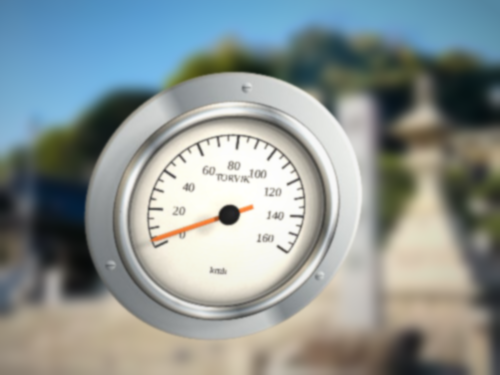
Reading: 5 km/h
